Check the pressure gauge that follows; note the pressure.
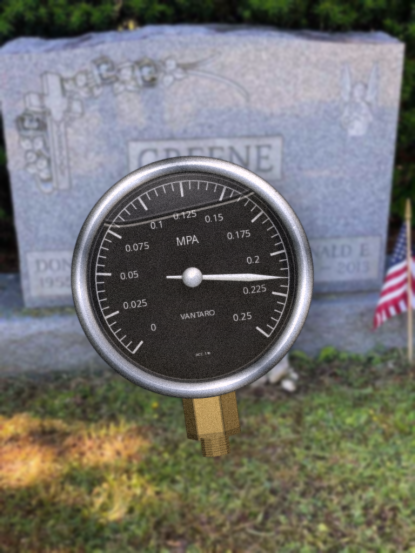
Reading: 0.215 MPa
